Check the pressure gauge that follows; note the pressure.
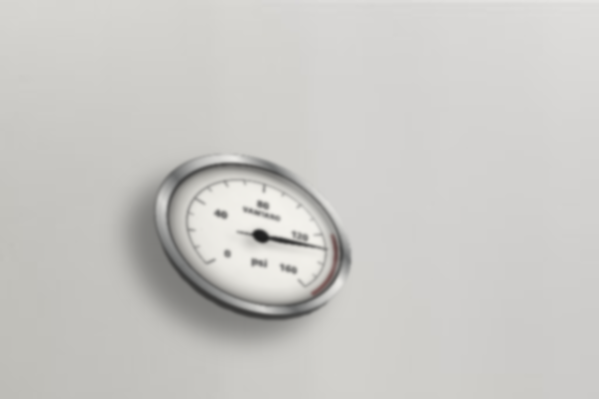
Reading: 130 psi
